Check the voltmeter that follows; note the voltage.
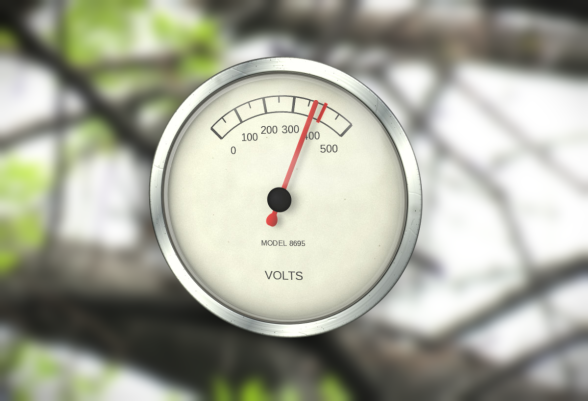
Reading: 375 V
